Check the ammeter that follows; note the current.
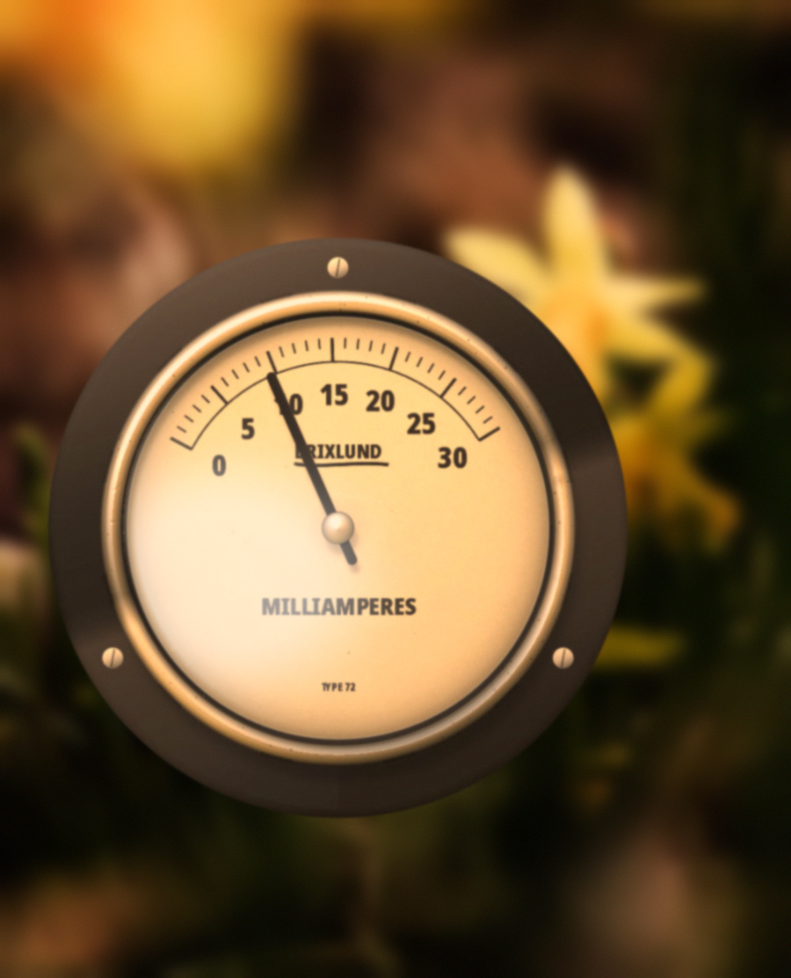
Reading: 9.5 mA
